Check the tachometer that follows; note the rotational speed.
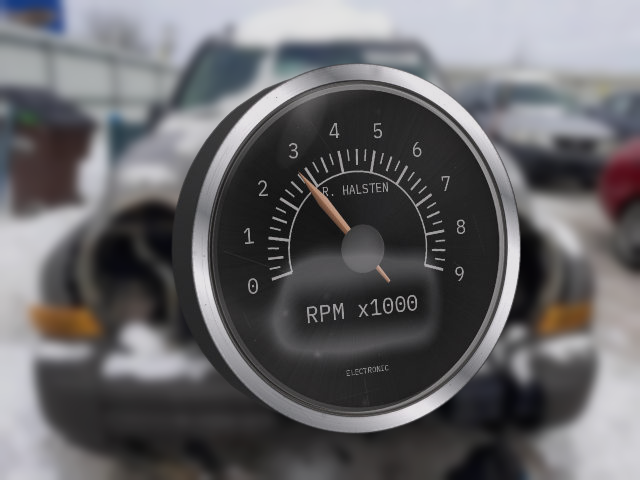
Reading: 2750 rpm
